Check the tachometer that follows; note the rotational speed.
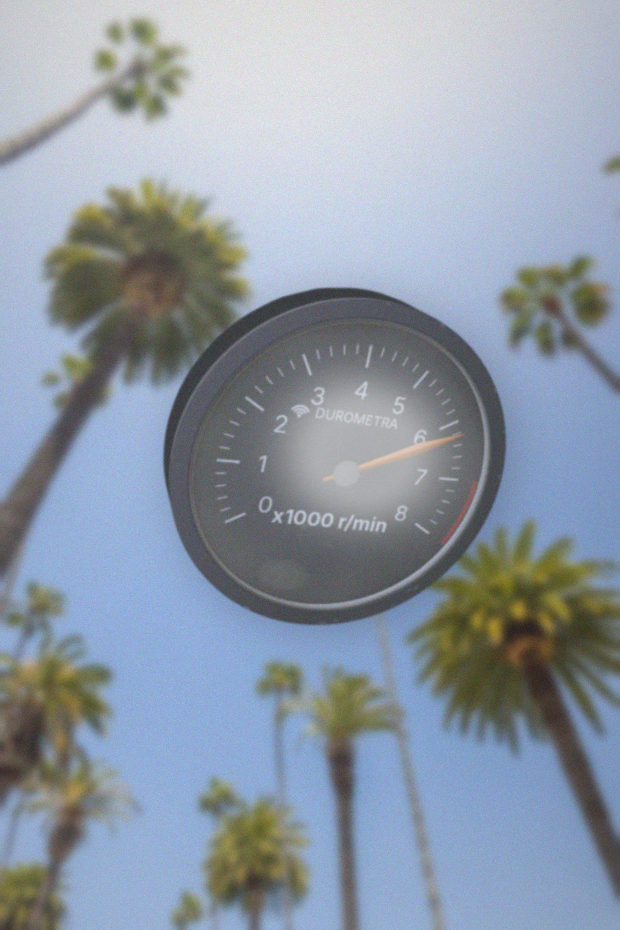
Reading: 6200 rpm
